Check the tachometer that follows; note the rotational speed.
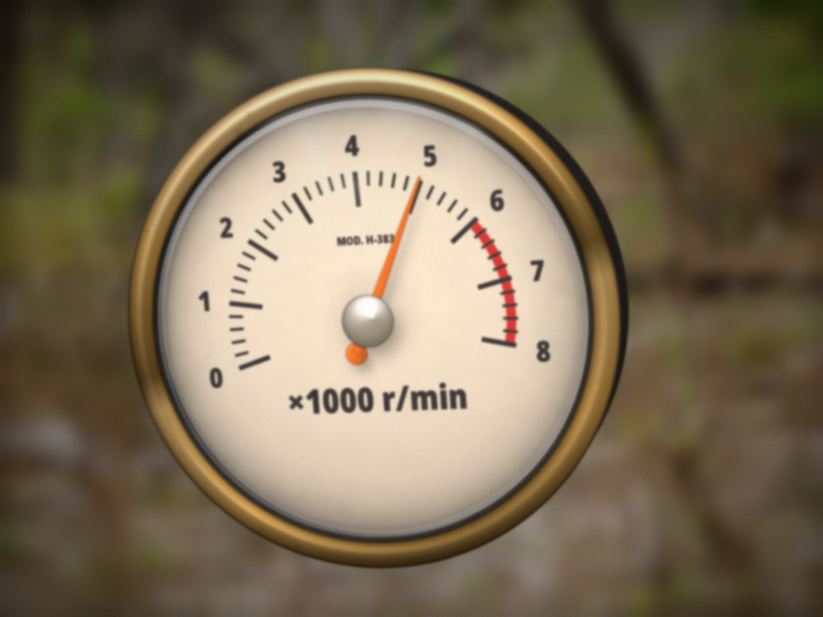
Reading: 5000 rpm
